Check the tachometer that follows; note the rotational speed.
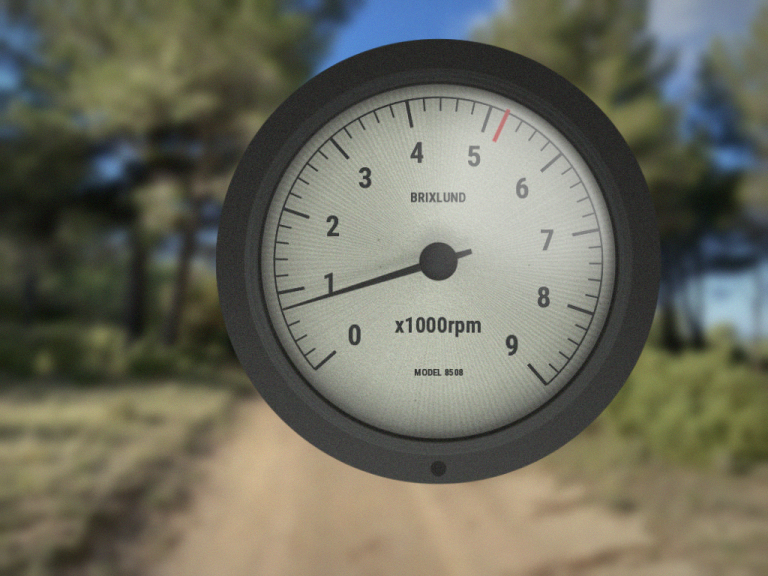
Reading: 800 rpm
